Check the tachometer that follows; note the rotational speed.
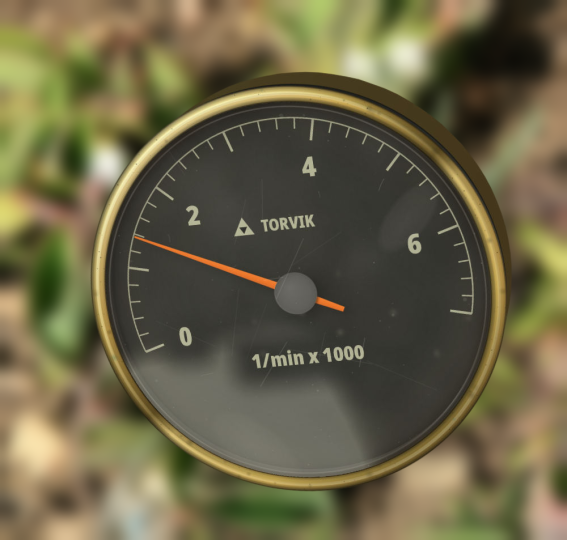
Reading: 1400 rpm
